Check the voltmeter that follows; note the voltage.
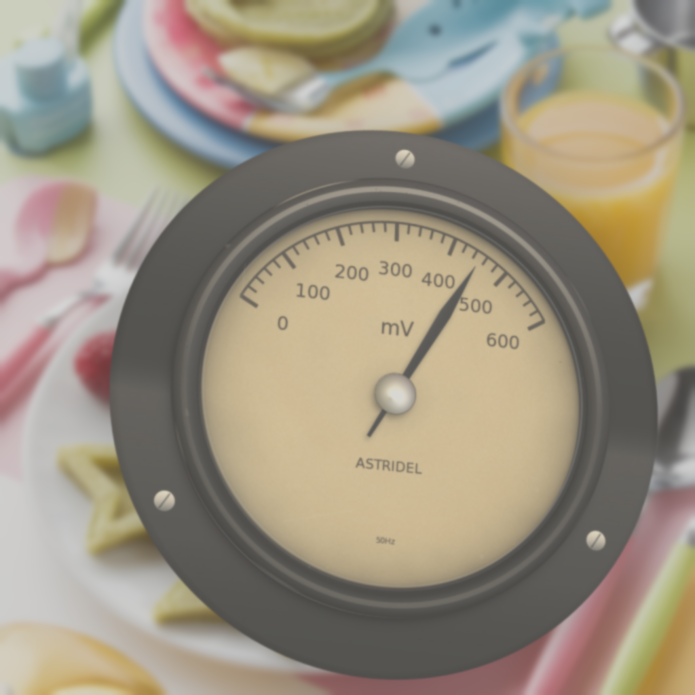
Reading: 450 mV
